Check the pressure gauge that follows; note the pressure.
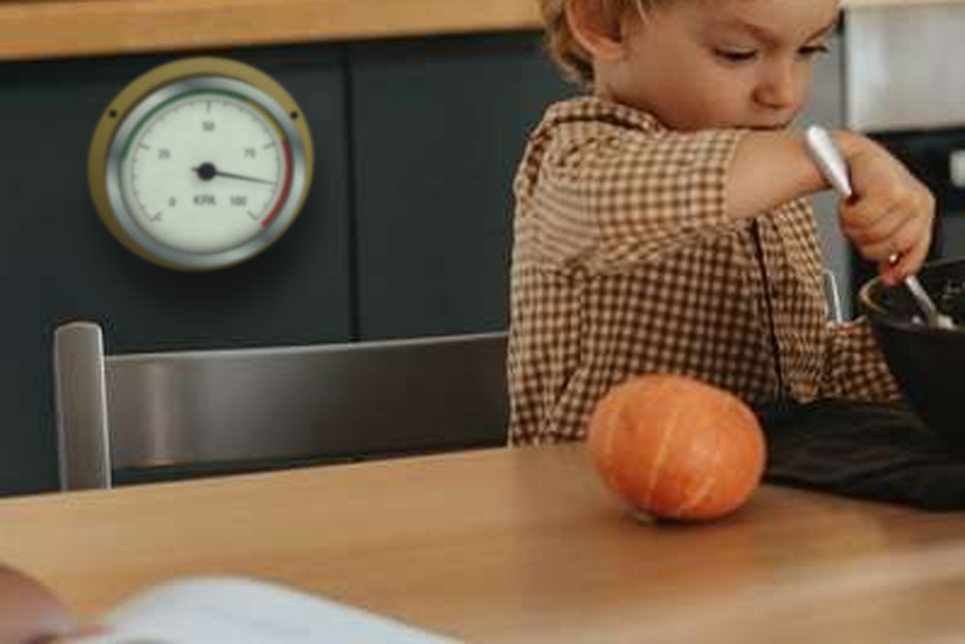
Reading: 87.5 kPa
